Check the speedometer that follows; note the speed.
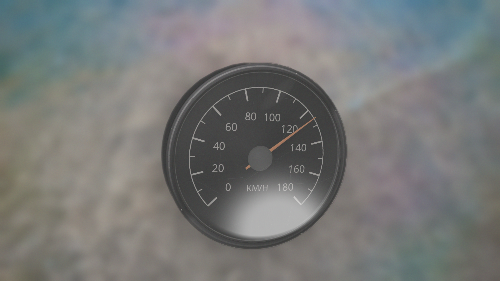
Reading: 125 km/h
